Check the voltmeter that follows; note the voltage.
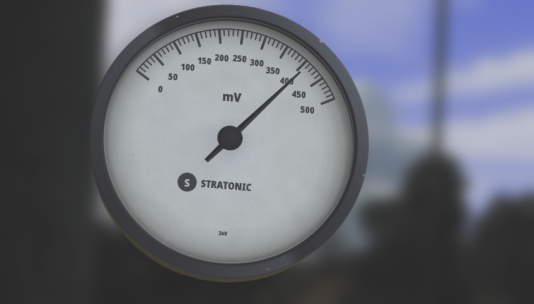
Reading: 410 mV
